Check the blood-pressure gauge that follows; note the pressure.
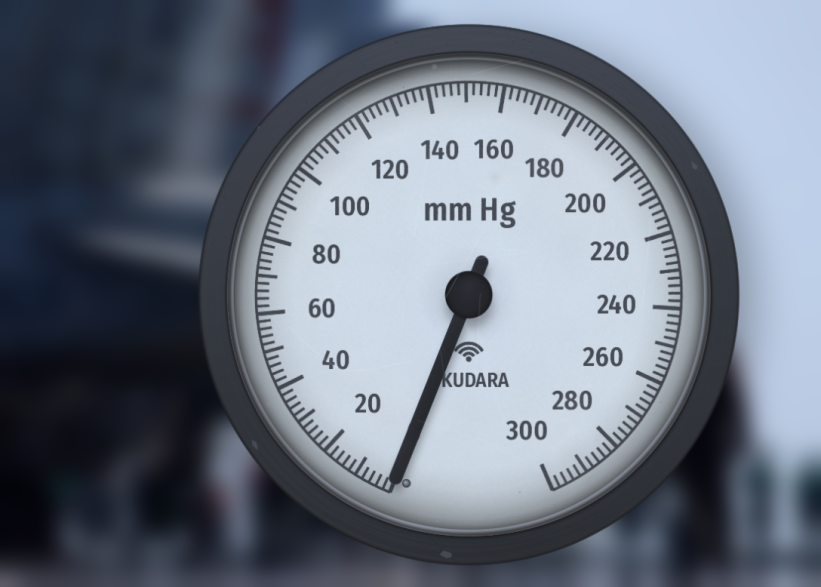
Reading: 0 mmHg
